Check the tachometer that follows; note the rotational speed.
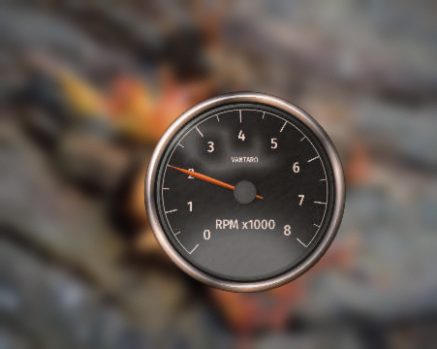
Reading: 2000 rpm
